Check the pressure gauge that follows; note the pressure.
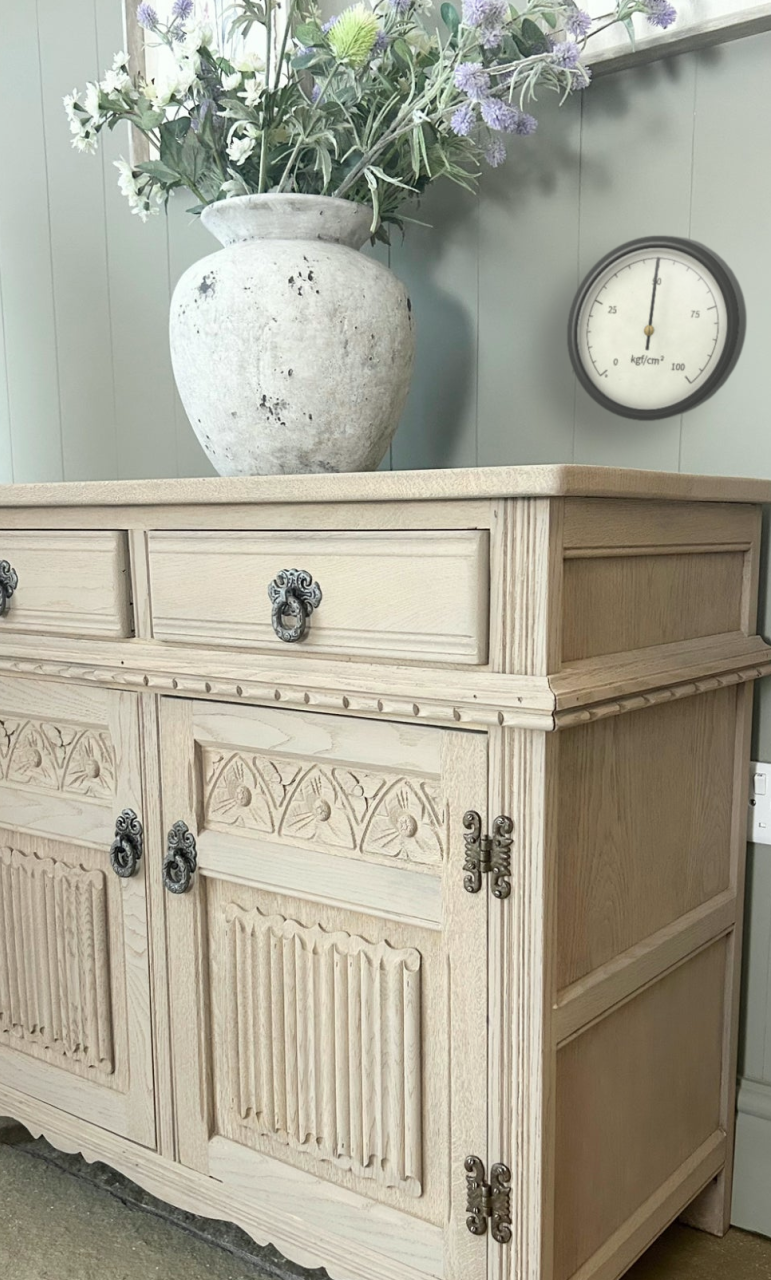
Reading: 50 kg/cm²
